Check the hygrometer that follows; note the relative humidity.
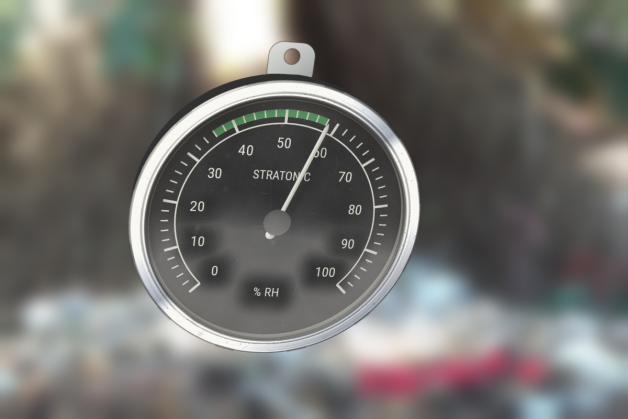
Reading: 58 %
